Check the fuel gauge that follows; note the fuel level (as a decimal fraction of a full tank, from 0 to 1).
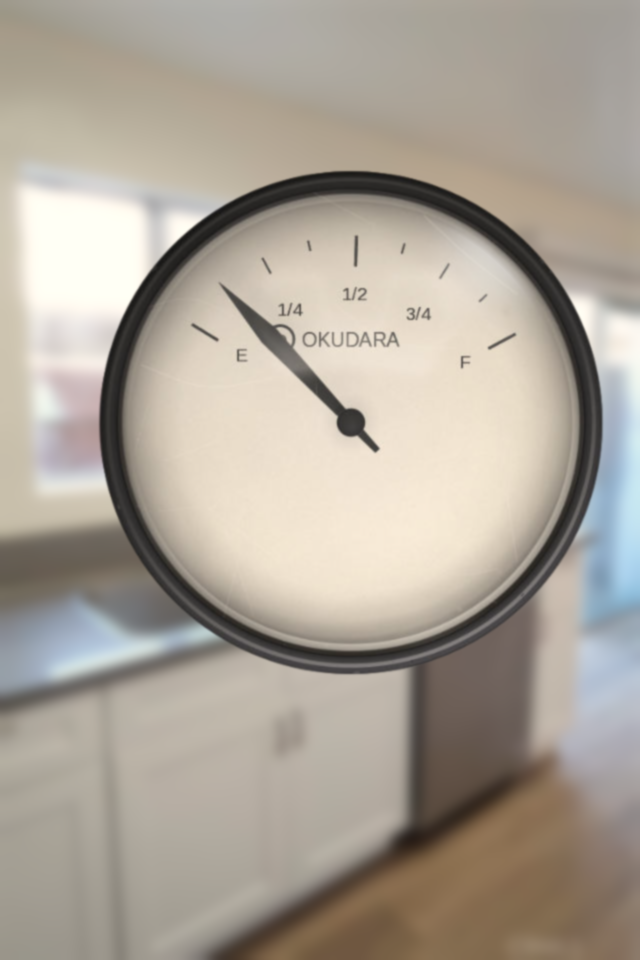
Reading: 0.125
